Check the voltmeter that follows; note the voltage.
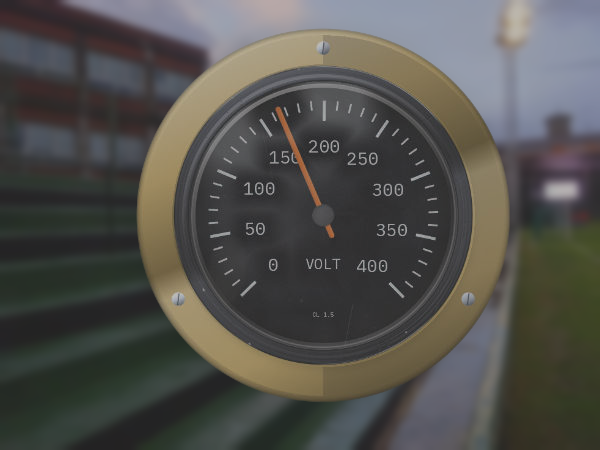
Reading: 165 V
